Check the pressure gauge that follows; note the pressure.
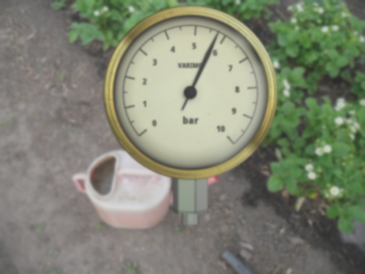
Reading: 5.75 bar
